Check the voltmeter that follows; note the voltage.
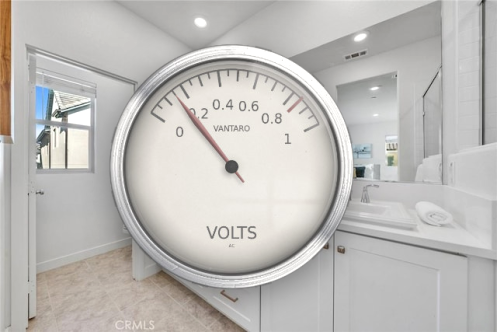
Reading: 0.15 V
